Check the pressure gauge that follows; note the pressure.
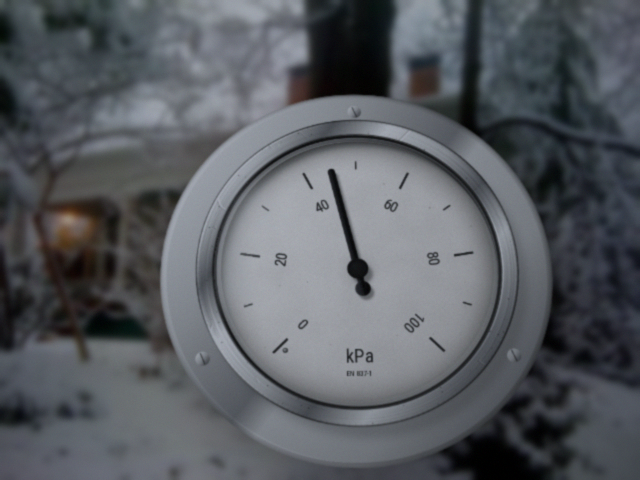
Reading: 45 kPa
